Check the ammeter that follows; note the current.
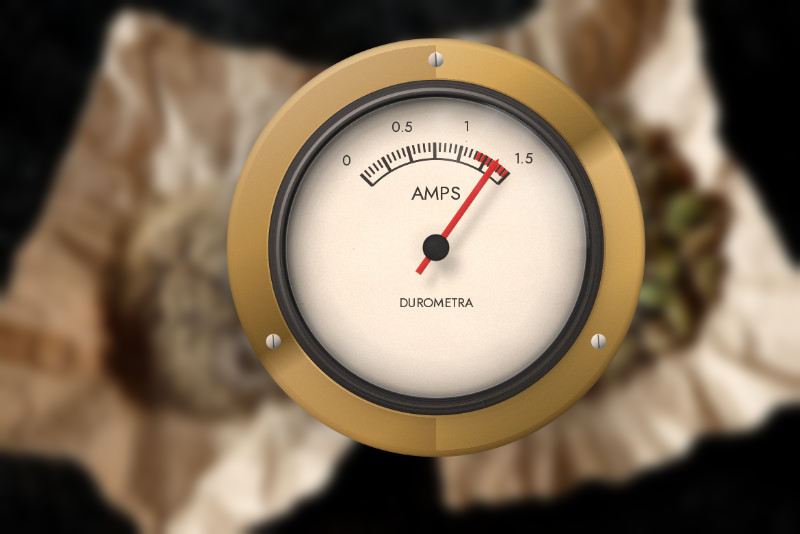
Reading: 1.35 A
